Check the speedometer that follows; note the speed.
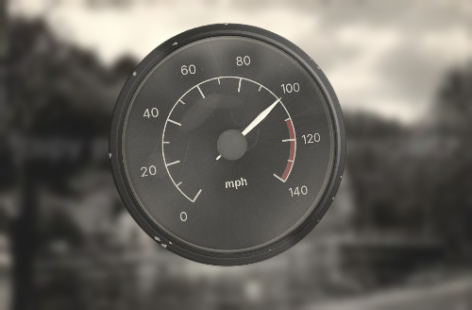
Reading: 100 mph
